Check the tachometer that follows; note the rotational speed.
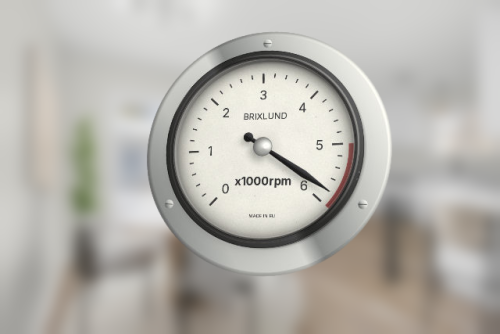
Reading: 5800 rpm
